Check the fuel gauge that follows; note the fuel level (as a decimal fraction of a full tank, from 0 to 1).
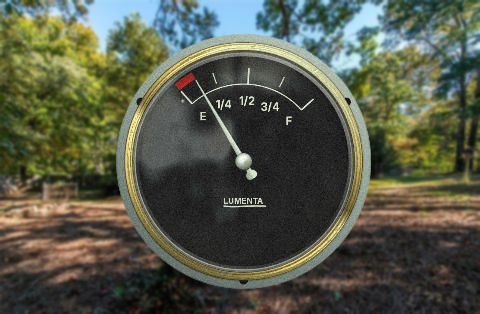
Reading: 0.125
